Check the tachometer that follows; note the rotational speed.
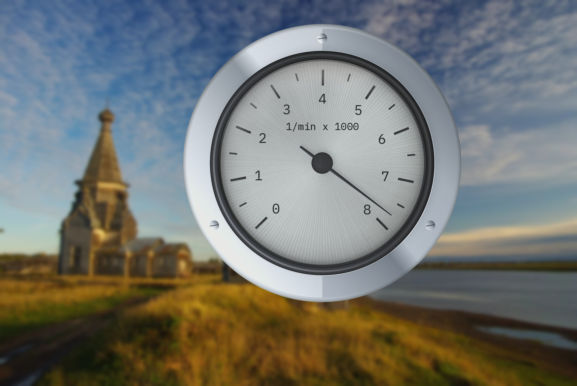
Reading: 7750 rpm
